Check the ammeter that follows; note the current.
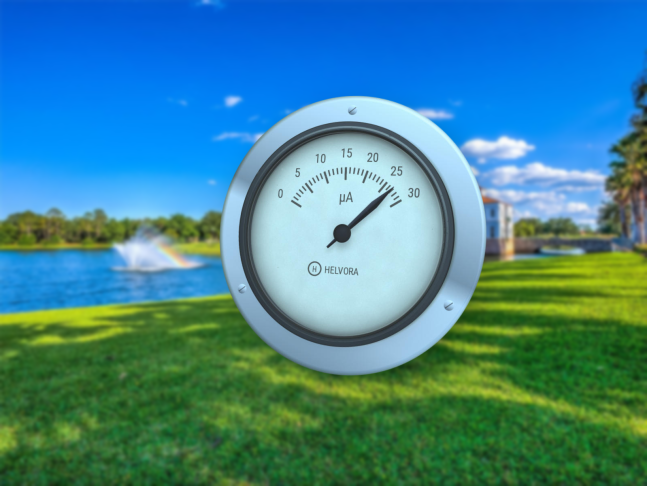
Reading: 27 µA
